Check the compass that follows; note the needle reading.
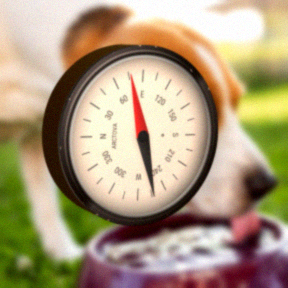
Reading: 75 °
